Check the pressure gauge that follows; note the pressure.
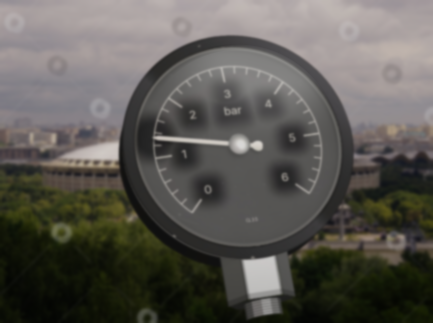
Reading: 1.3 bar
